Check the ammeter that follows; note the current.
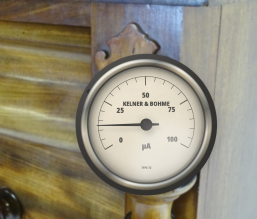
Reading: 12.5 µA
